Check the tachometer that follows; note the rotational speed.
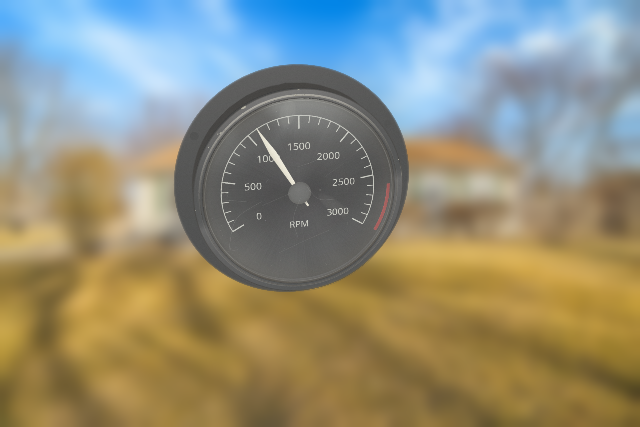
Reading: 1100 rpm
